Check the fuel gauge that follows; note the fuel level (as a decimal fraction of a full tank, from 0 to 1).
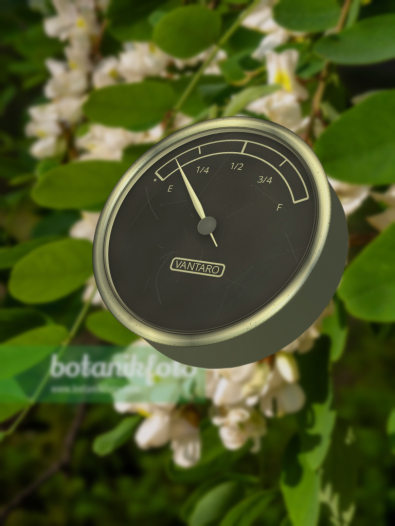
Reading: 0.125
